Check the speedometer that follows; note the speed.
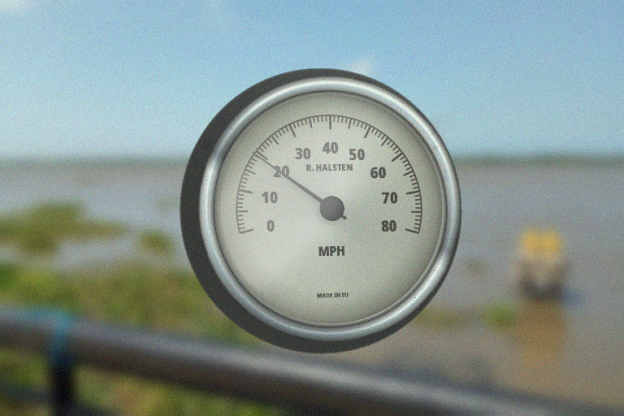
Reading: 19 mph
